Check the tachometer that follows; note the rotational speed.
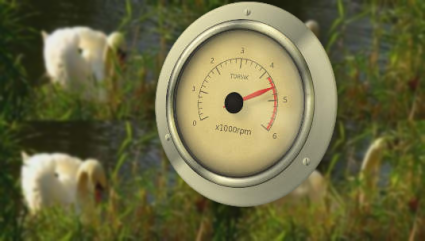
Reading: 4600 rpm
